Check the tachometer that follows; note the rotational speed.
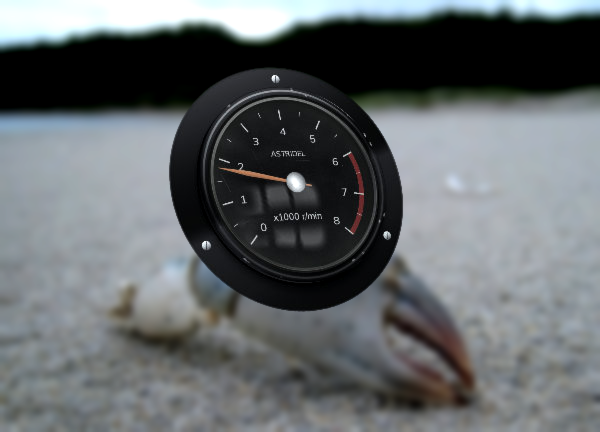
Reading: 1750 rpm
